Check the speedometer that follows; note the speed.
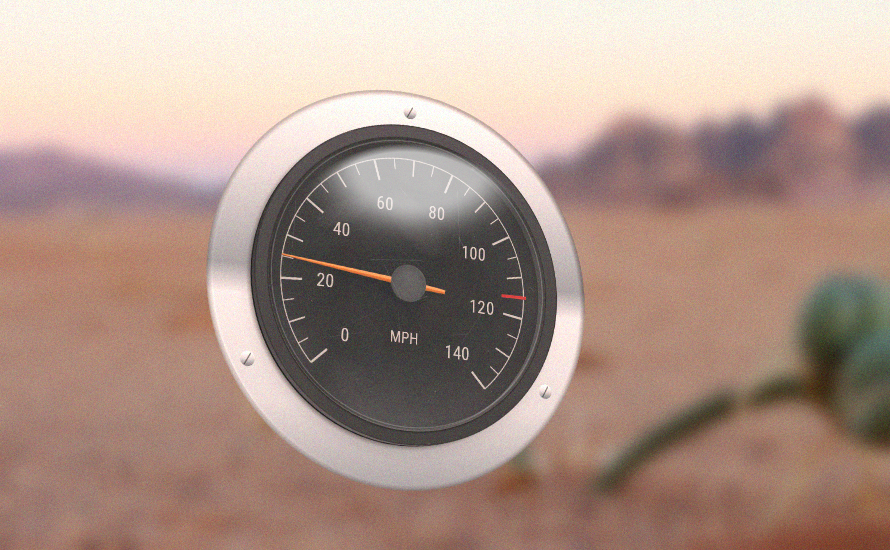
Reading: 25 mph
